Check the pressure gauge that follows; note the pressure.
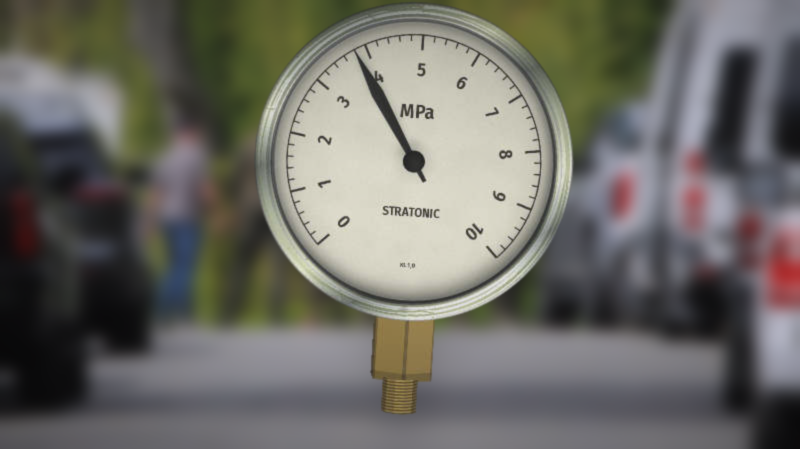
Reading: 3.8 MPa
